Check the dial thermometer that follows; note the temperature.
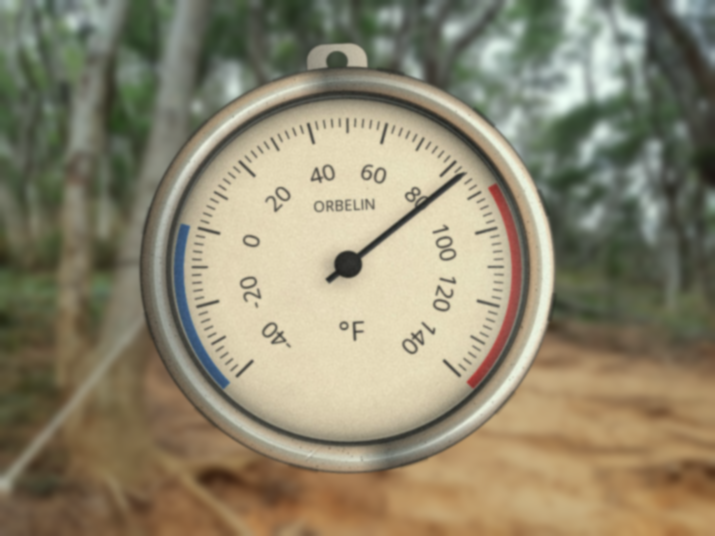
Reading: 84 °F
